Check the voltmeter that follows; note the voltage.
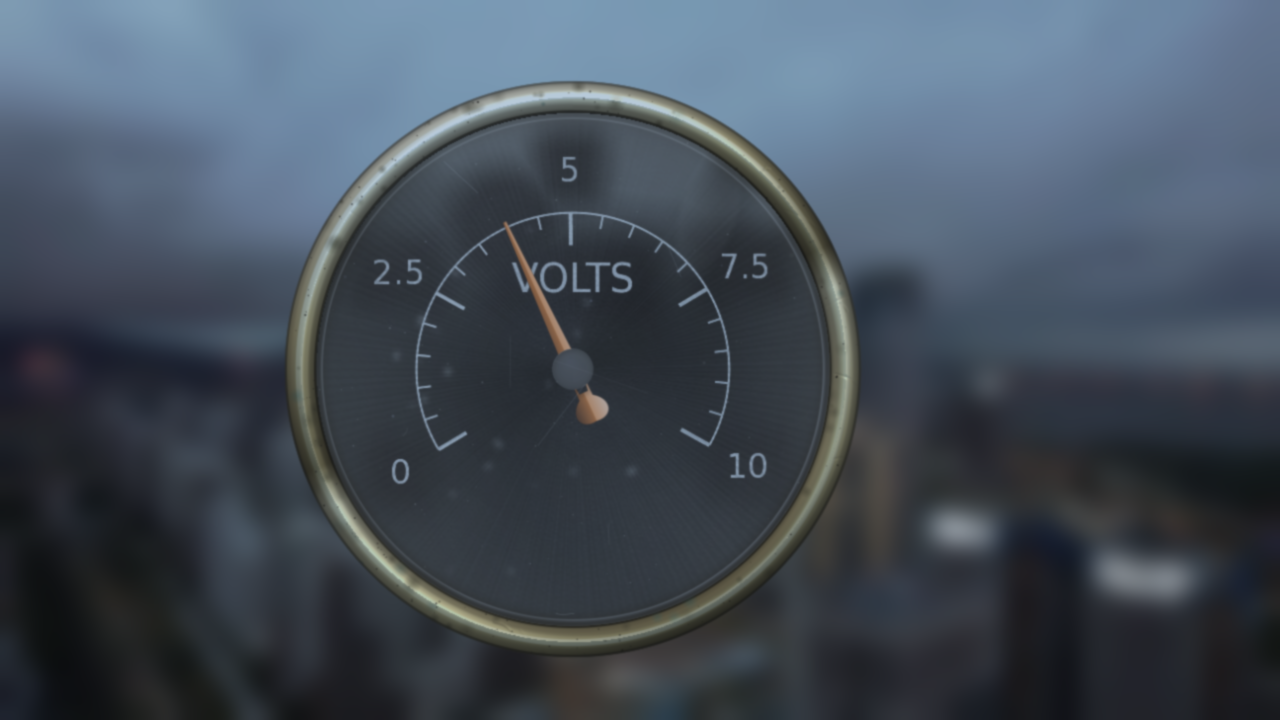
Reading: 4 V
